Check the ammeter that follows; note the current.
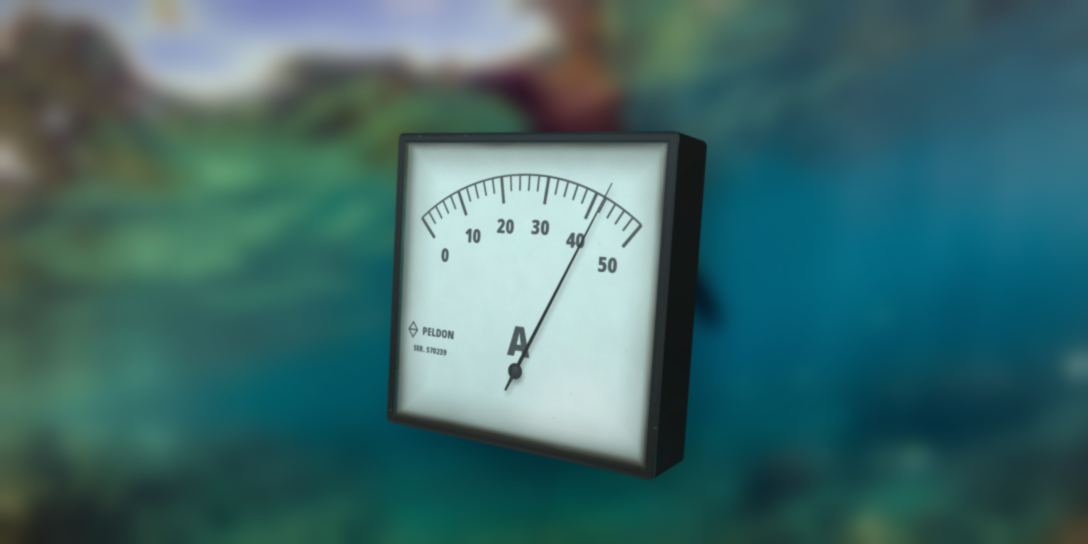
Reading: 42 A
